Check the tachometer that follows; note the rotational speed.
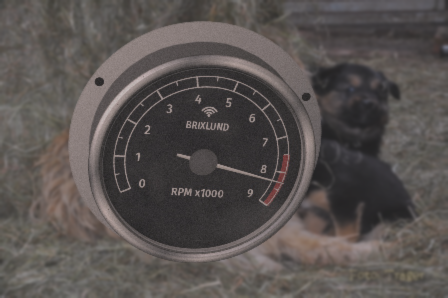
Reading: 8250 rpm
